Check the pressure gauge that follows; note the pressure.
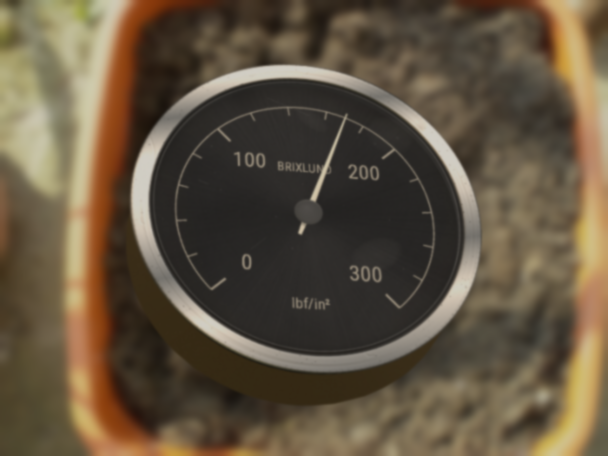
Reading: 170 psi
